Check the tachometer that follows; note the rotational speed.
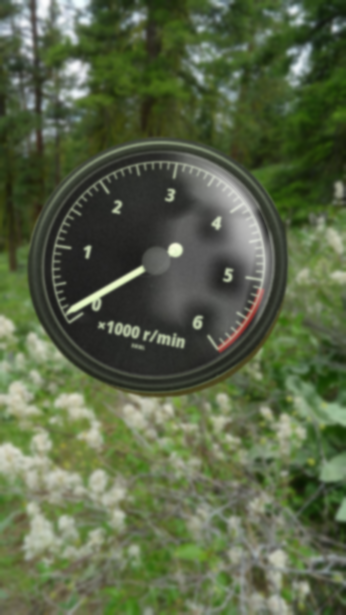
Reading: 100 rpm
